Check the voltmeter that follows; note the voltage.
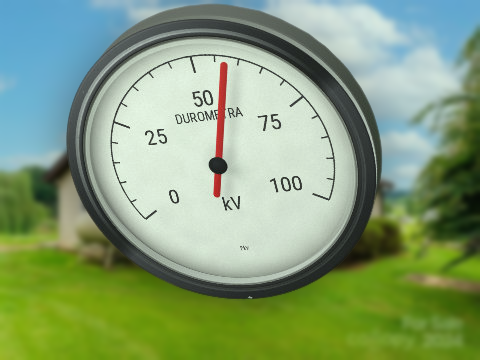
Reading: 57.5 kV
